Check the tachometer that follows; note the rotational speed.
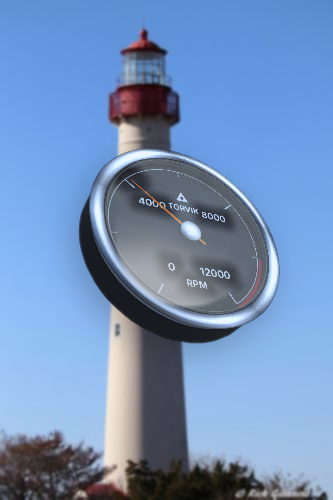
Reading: 4000 rpm
